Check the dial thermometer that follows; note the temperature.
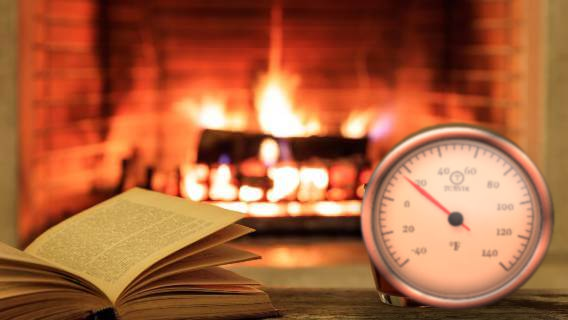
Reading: 16 °F
